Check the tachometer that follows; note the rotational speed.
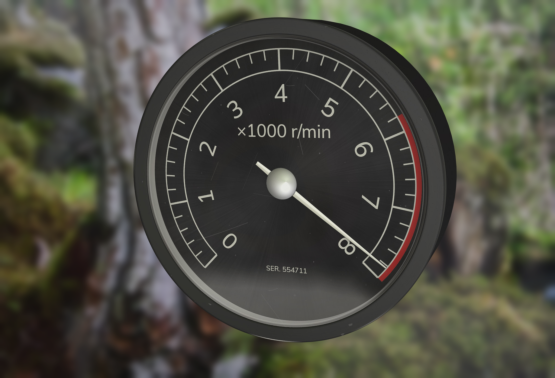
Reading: 7800 rpm
